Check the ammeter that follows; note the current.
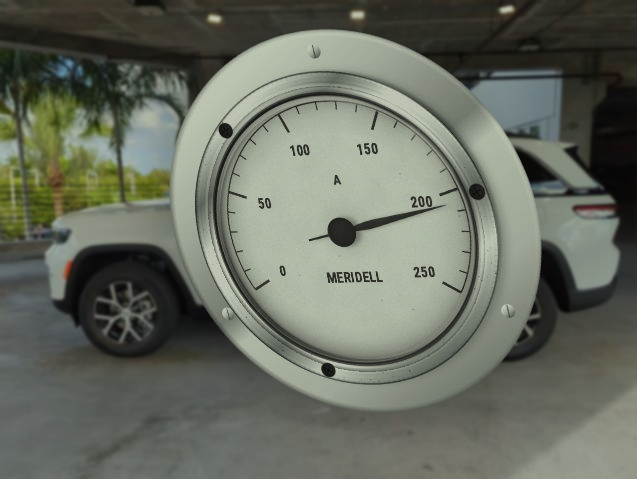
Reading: 205 A
